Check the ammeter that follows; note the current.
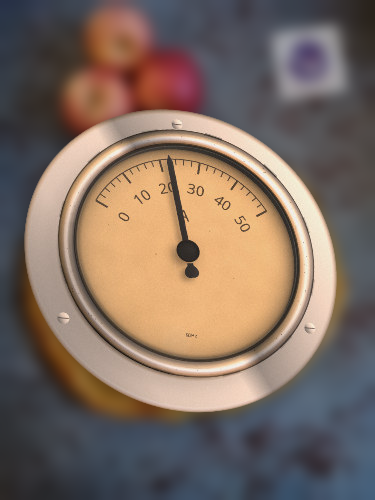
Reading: 22 A
